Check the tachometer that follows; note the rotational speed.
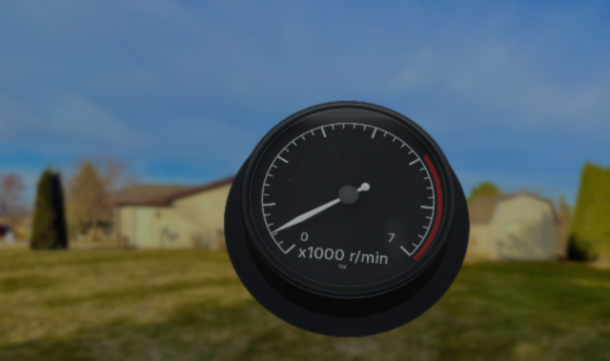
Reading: 400 rpm
